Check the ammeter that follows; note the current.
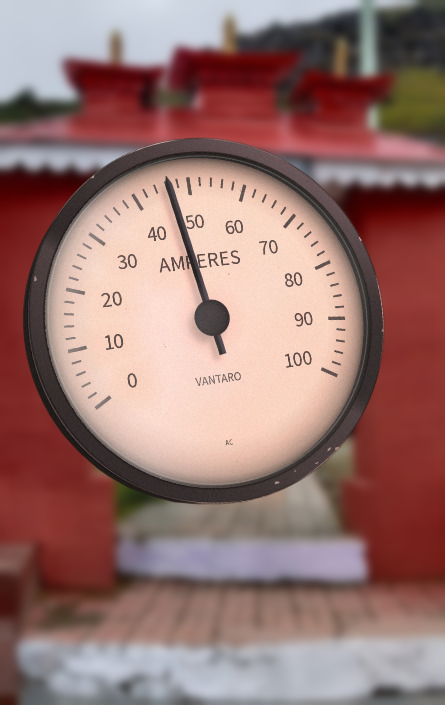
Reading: 46 A
